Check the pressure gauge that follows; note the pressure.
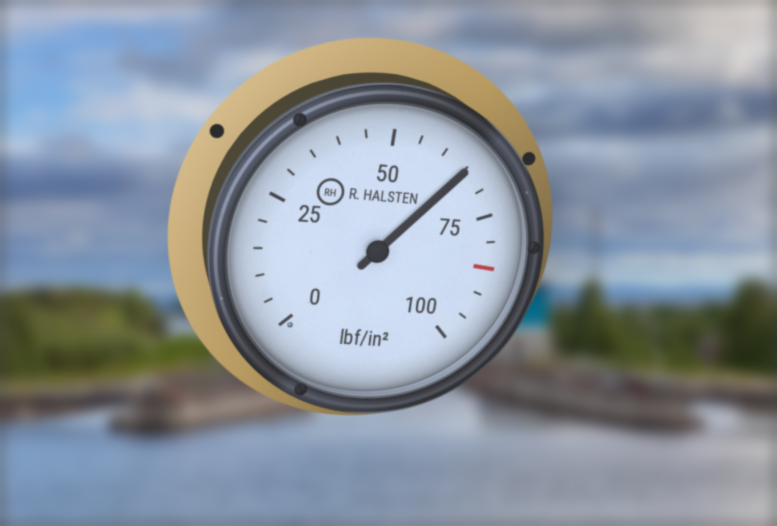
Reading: 65 psi
